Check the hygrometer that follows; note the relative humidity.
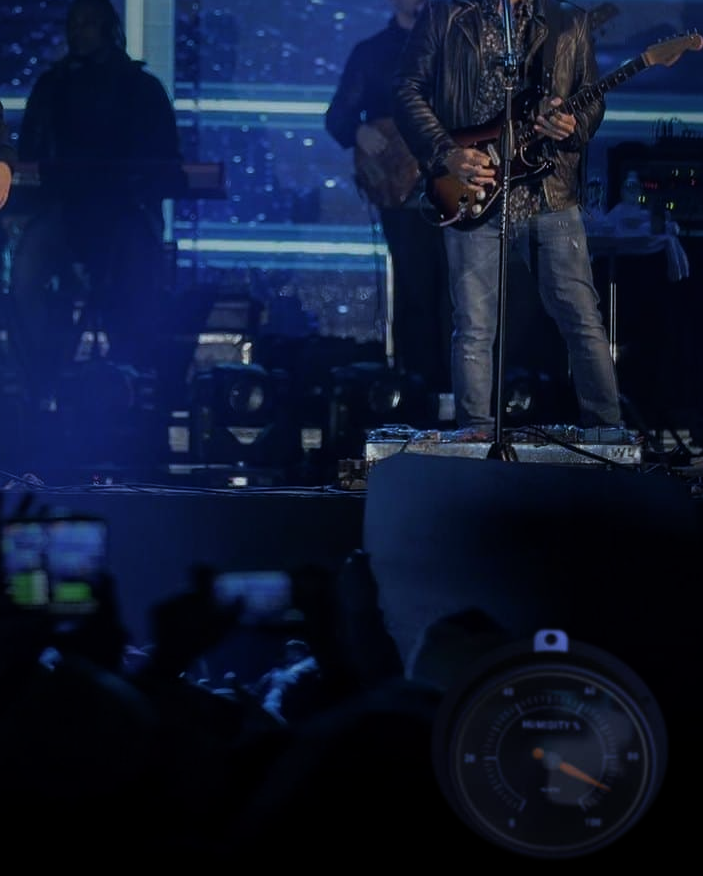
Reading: 90 %
